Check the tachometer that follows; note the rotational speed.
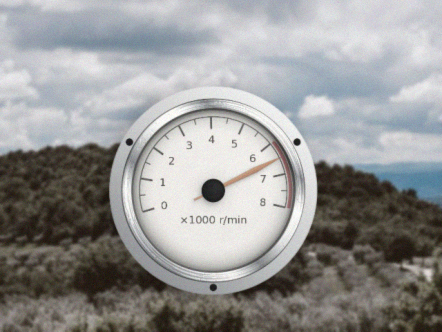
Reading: 6500 rpm
